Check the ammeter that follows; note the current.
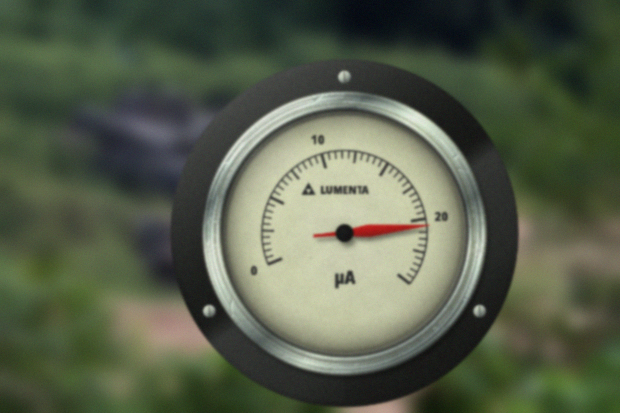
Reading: 20.5 µA
